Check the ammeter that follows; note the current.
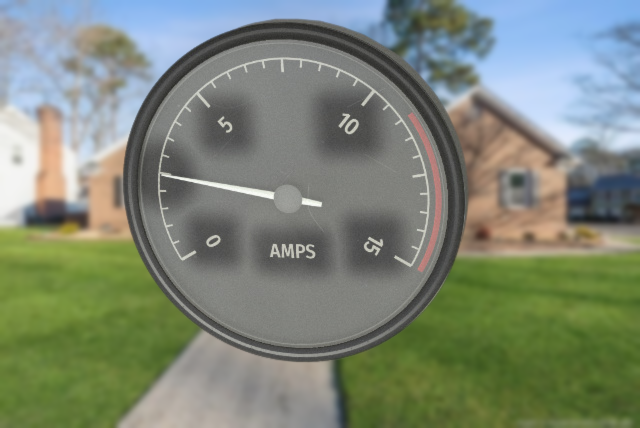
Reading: 2.5 A
